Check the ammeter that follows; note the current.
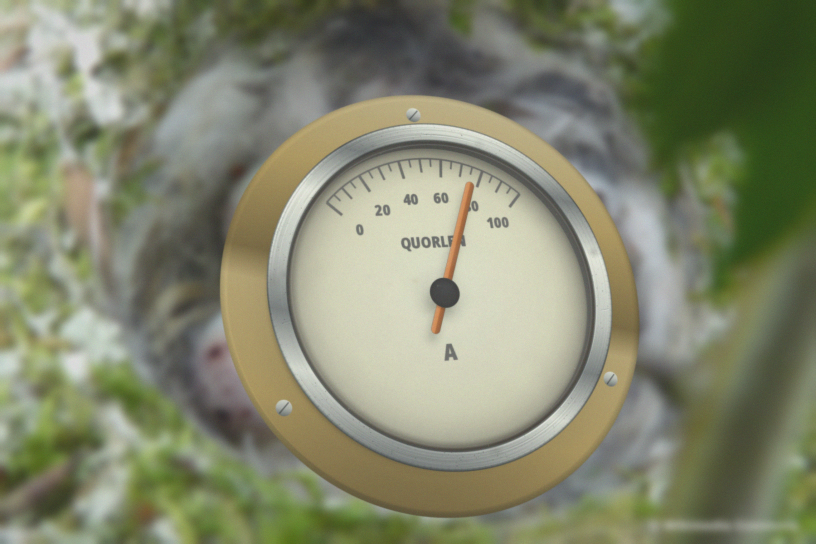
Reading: 75 A
